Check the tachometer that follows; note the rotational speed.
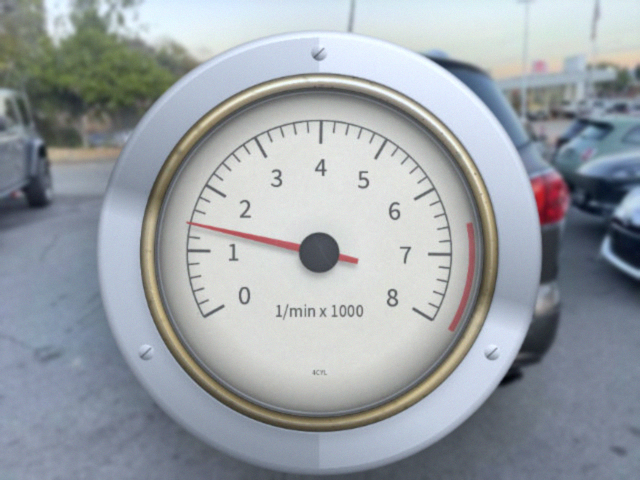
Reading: 1400 rpm
